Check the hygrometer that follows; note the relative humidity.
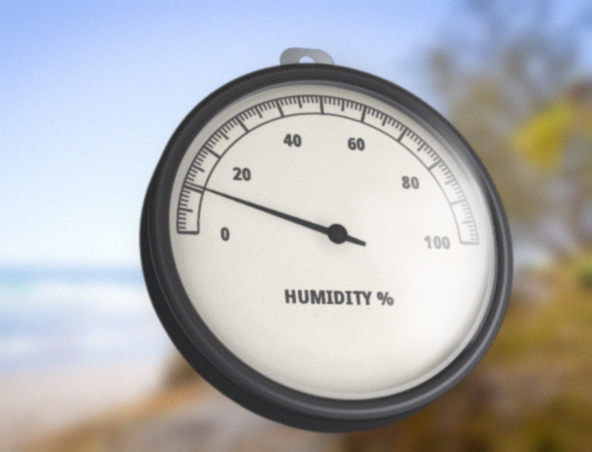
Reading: 10 %
